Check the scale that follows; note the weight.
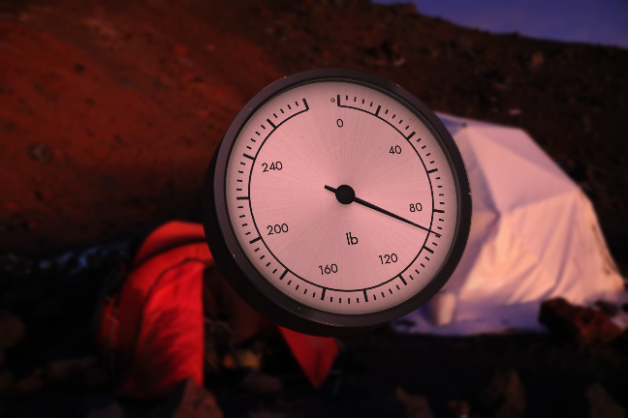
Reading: 92 lb
